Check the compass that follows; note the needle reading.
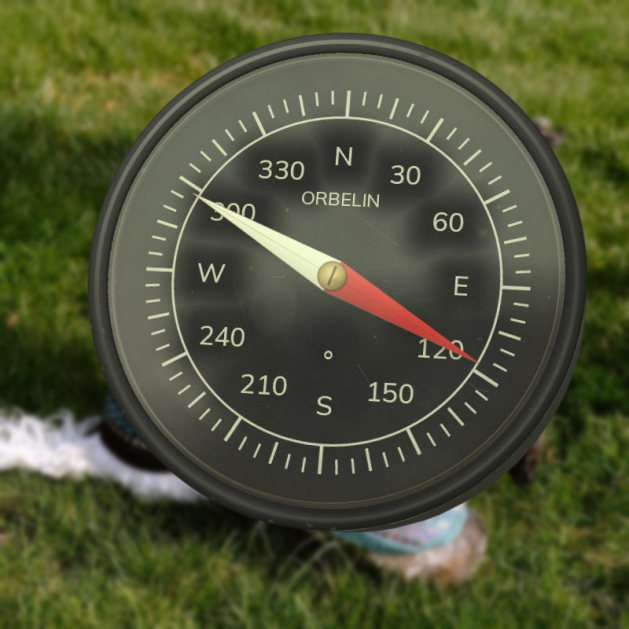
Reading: 117.5 °
